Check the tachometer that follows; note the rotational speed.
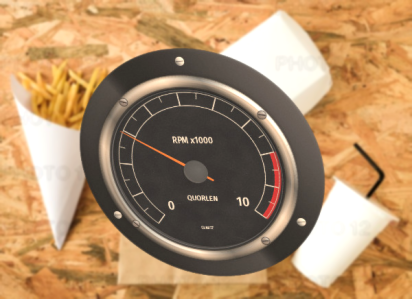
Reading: 3000 rpm
